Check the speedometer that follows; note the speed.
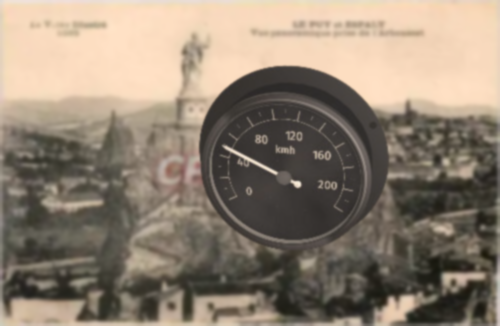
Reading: 50 km/h
